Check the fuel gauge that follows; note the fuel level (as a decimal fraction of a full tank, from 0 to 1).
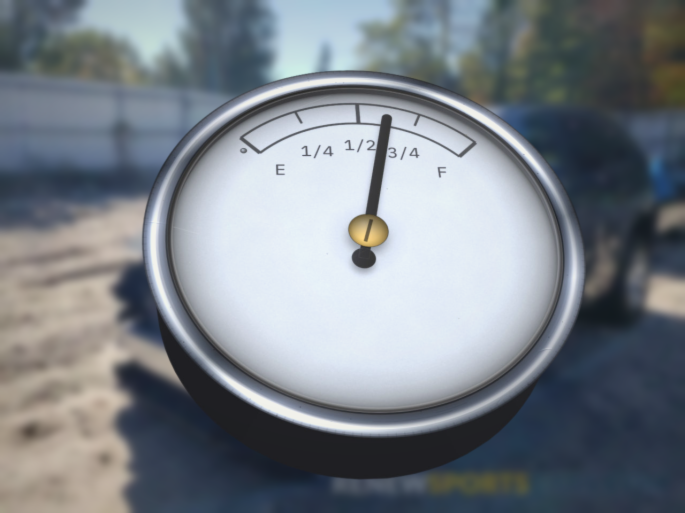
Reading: 0.625
